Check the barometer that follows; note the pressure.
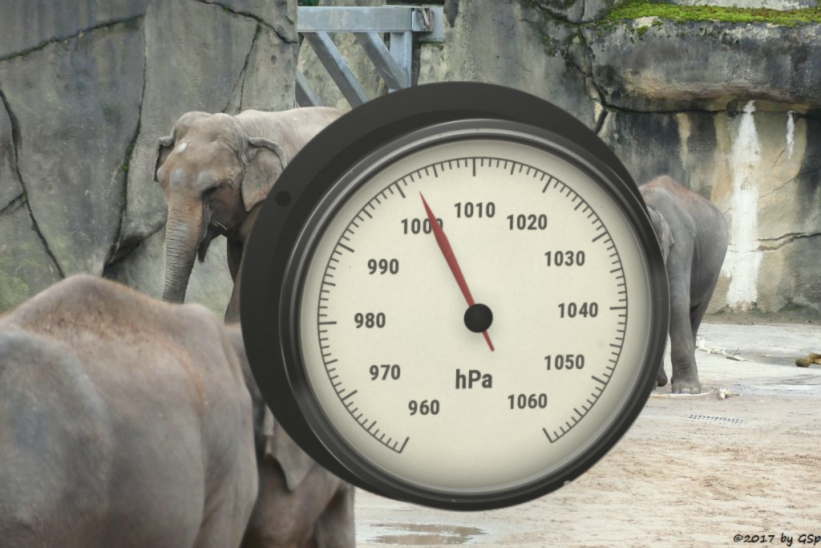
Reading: 1002 hPa
